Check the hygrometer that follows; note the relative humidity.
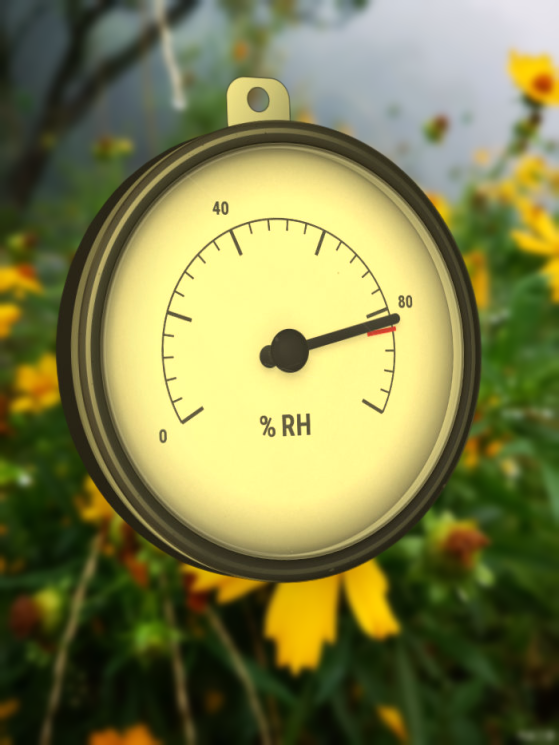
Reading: 82 %
